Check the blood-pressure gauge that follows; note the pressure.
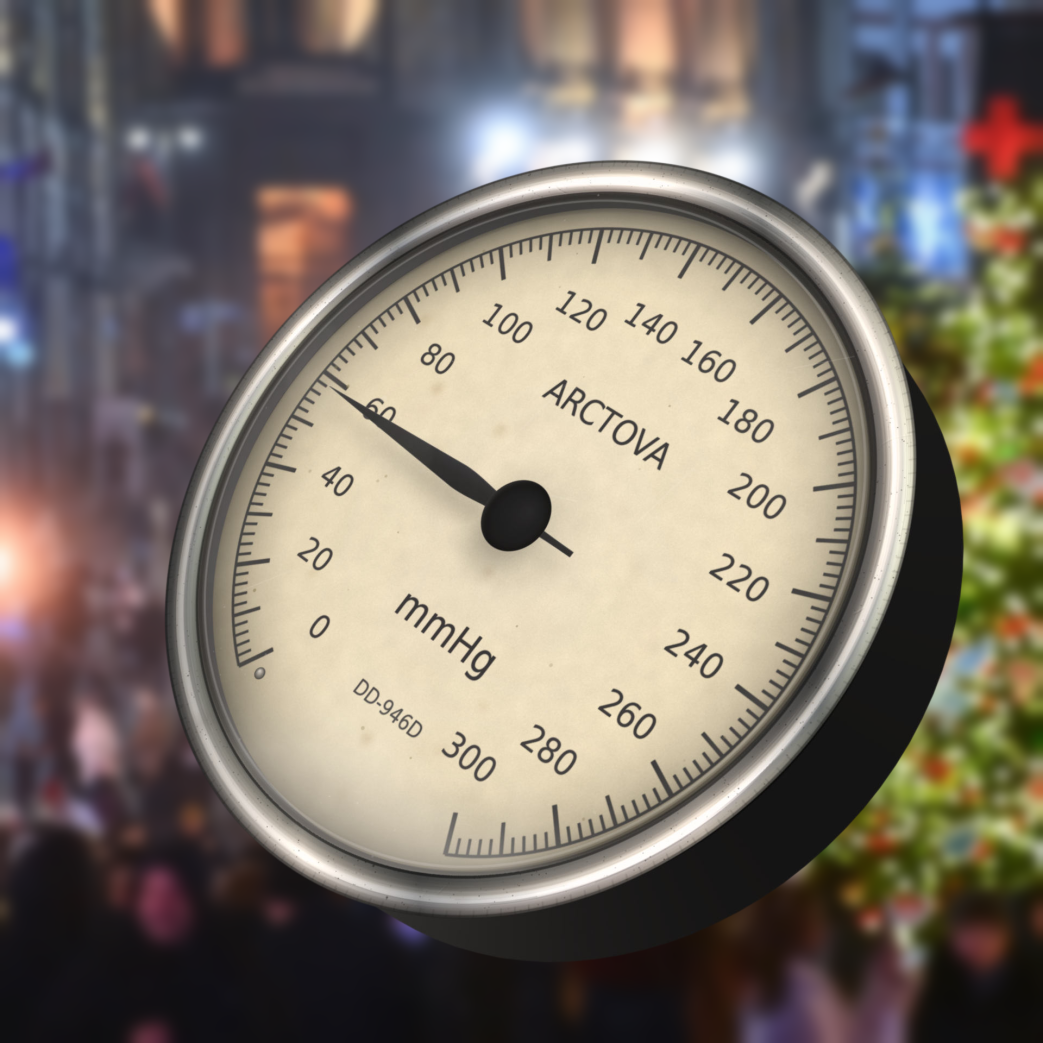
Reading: 58 mmHg
